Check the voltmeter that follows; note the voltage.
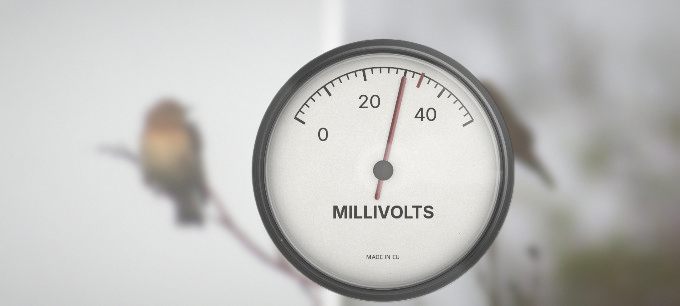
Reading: 30 mV
